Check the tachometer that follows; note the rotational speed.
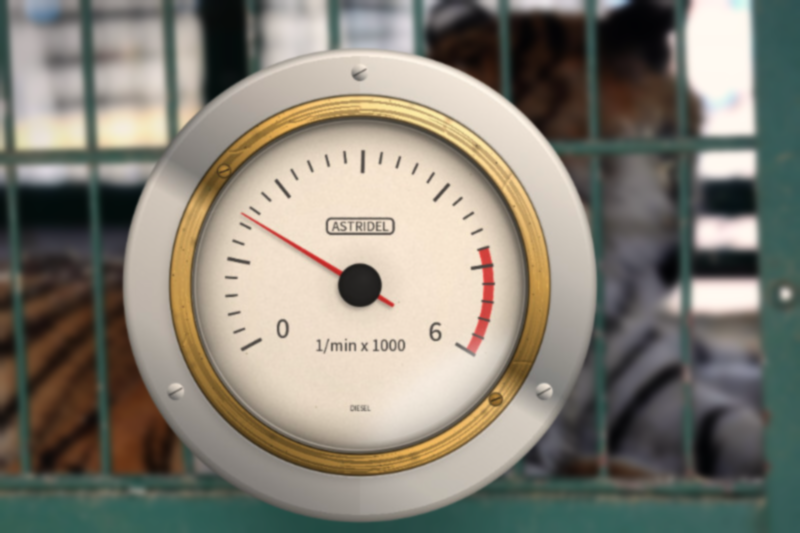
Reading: 1500 rpm
